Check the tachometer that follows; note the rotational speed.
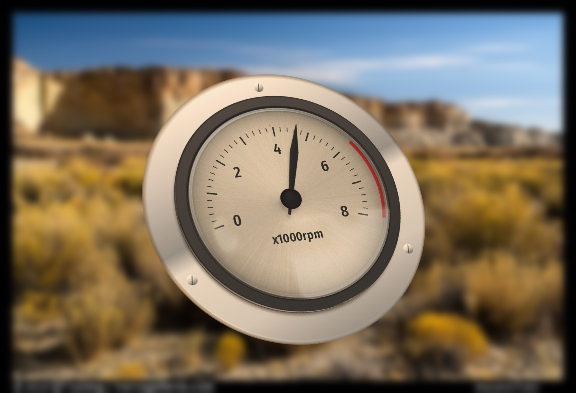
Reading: 4600 rpm
